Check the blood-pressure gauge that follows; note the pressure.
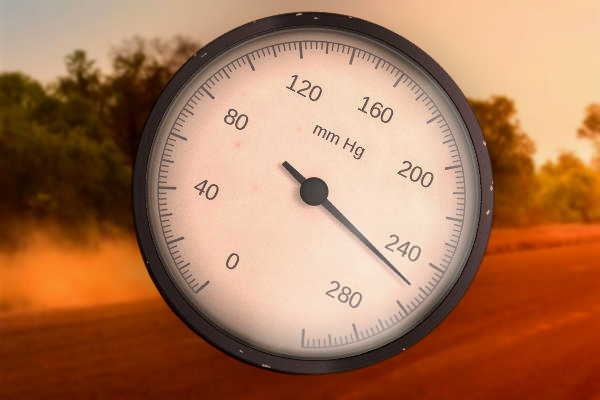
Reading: 252 mmHg
